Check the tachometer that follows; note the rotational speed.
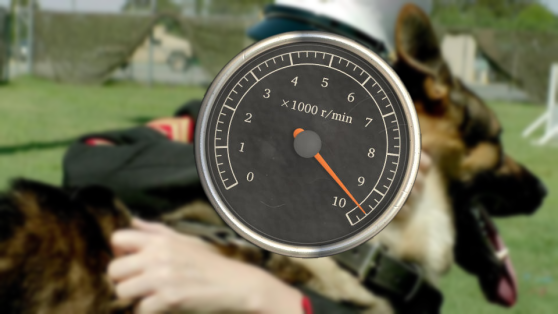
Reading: 9600 rpm
